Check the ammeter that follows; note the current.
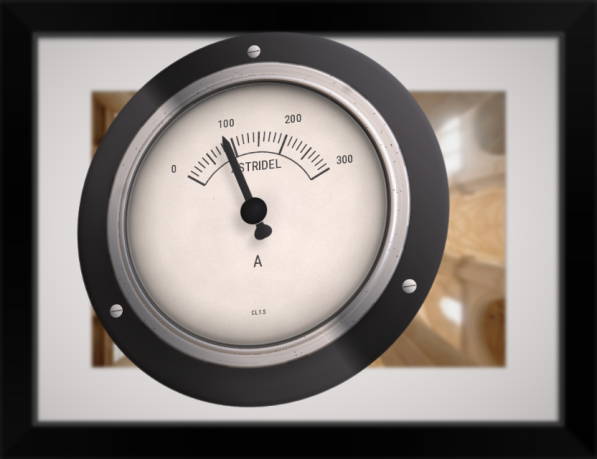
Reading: 90 A
